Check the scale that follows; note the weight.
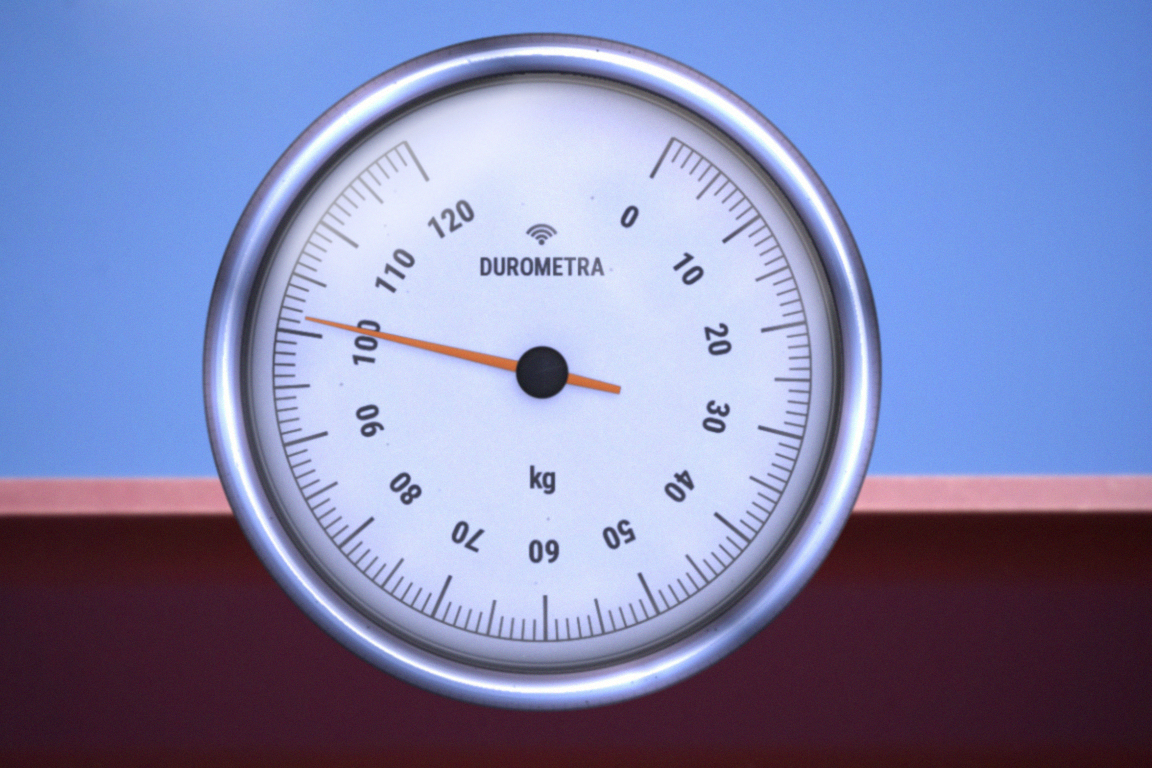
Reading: 101.5 kg
